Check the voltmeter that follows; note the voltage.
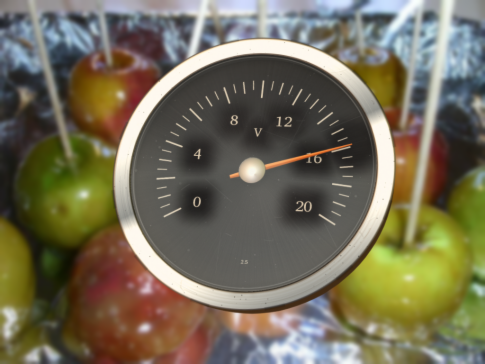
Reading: 16 V
